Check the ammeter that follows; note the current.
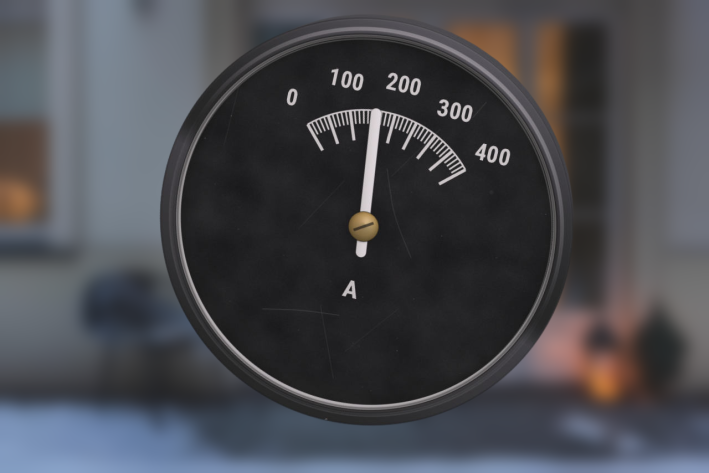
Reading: 160 A
